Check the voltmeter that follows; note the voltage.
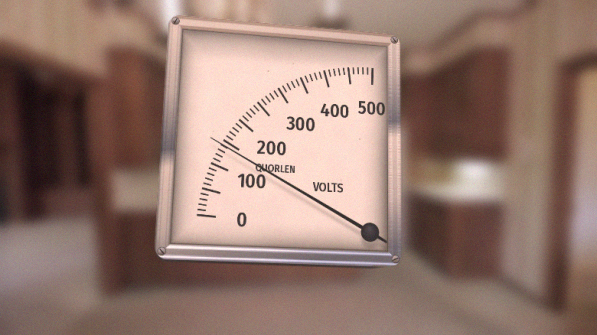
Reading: 140 V
